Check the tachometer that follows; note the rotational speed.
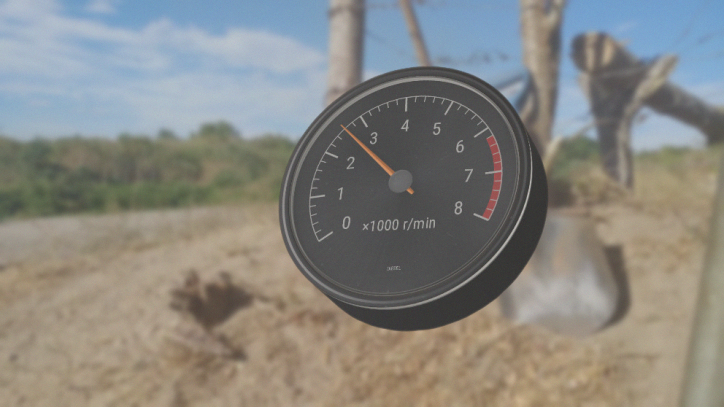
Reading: 2600 rpm
